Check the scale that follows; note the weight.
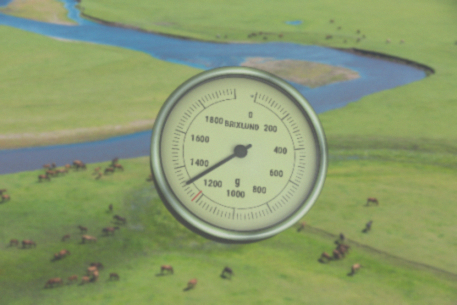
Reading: 1300 g
